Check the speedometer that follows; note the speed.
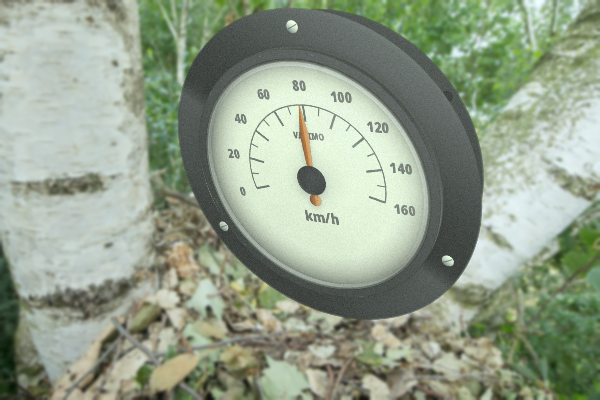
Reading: 80 km/h
